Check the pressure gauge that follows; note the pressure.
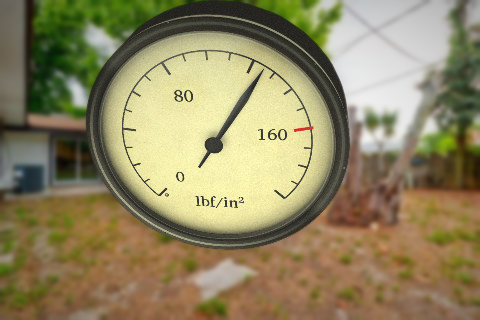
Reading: 125 psi
